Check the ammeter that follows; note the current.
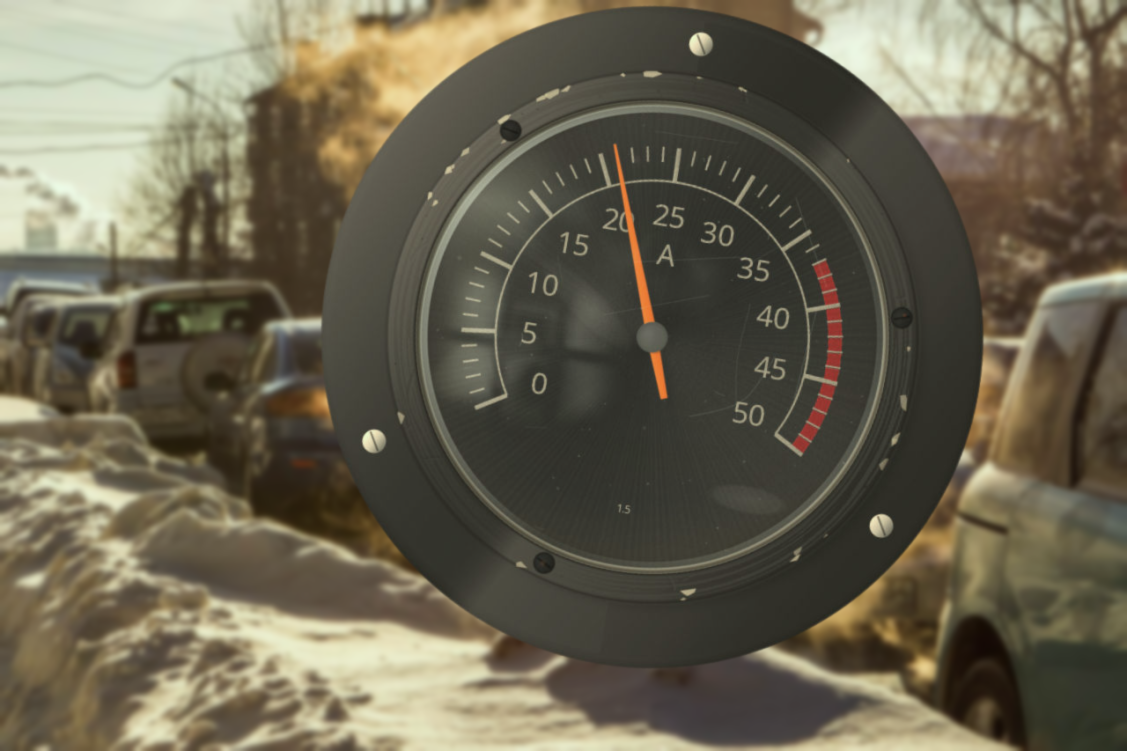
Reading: 21 A
